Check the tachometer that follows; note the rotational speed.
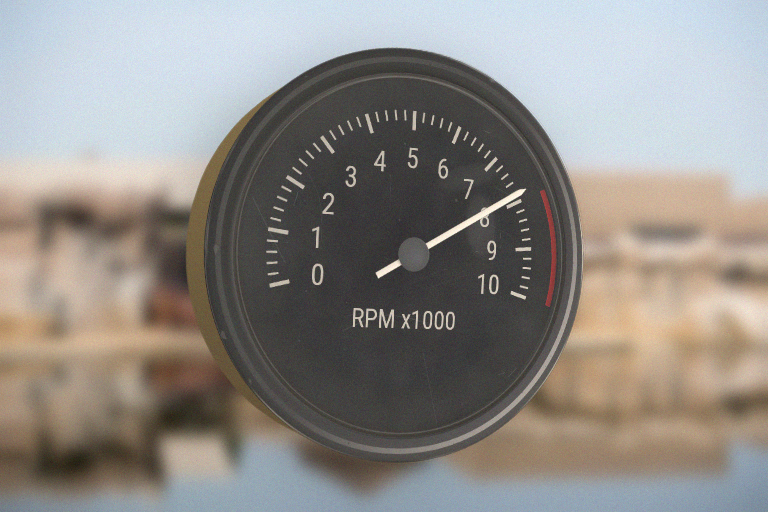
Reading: 7800 rpm
